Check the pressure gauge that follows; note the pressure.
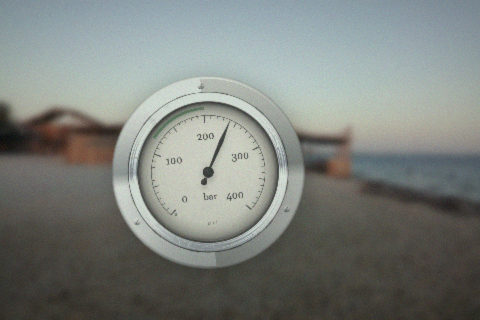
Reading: 240 bar
